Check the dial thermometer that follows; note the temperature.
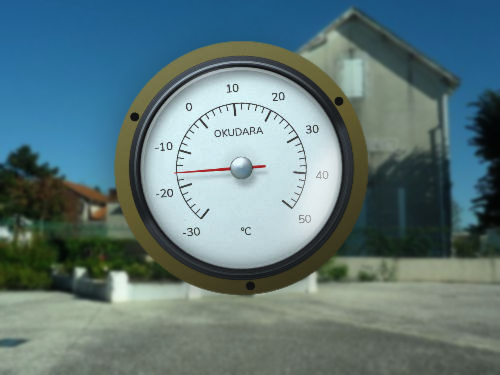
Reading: -16 °C
